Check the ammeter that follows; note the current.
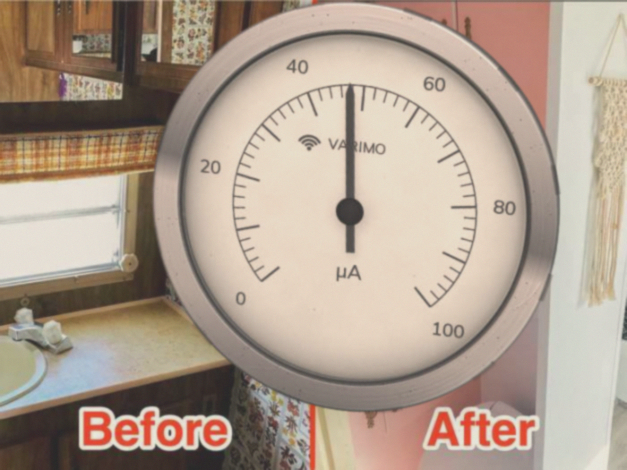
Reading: 48 µA
